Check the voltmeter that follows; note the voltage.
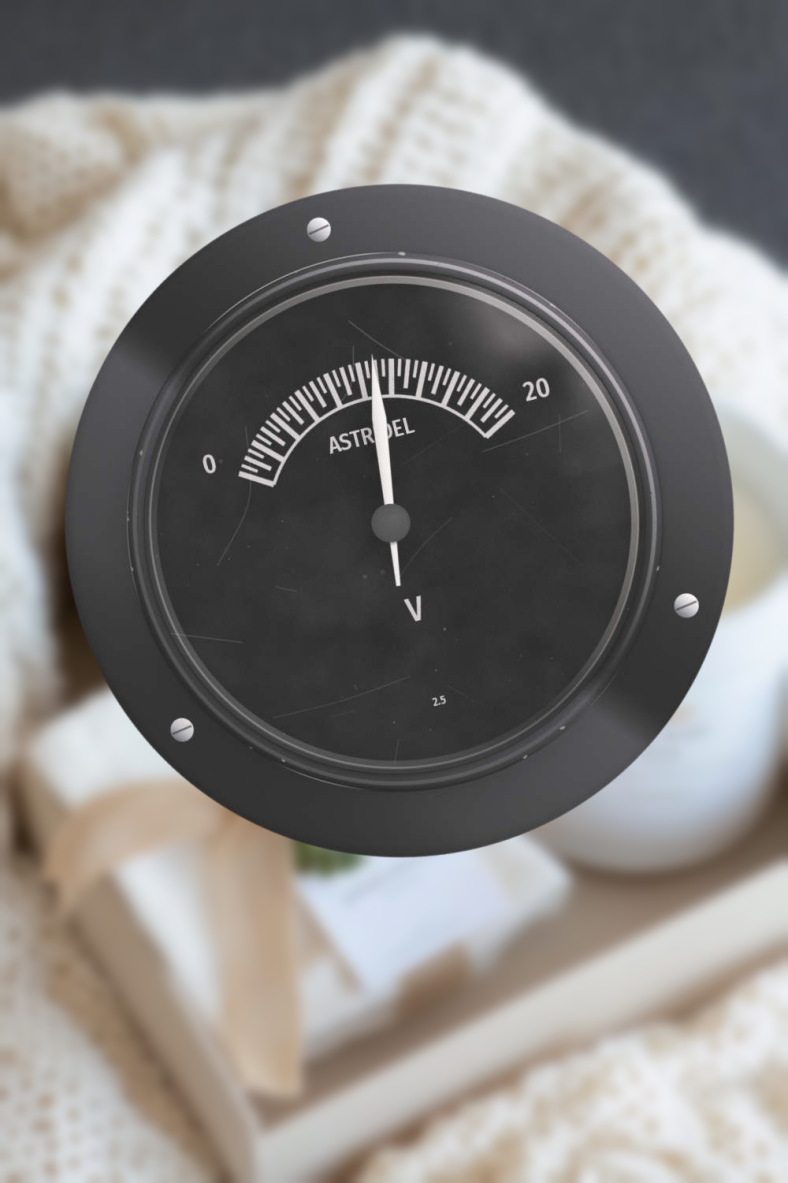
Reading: 11 V
